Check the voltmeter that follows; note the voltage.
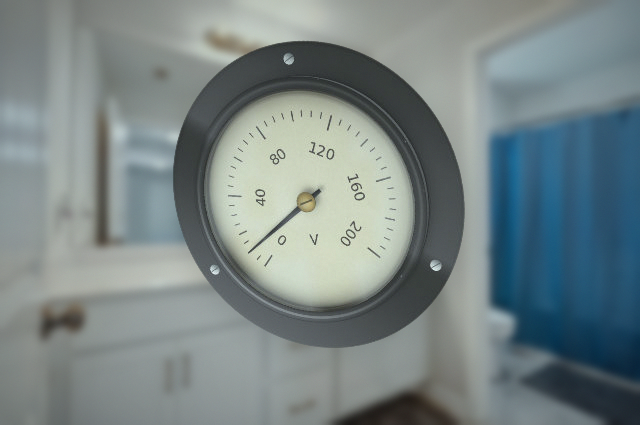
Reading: 10 V
